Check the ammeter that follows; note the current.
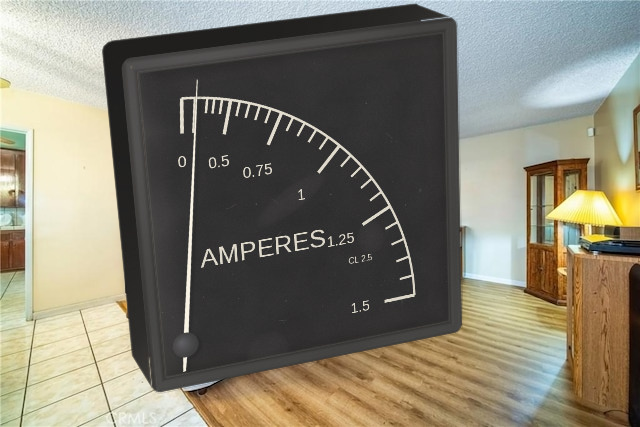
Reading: 0.25 A
